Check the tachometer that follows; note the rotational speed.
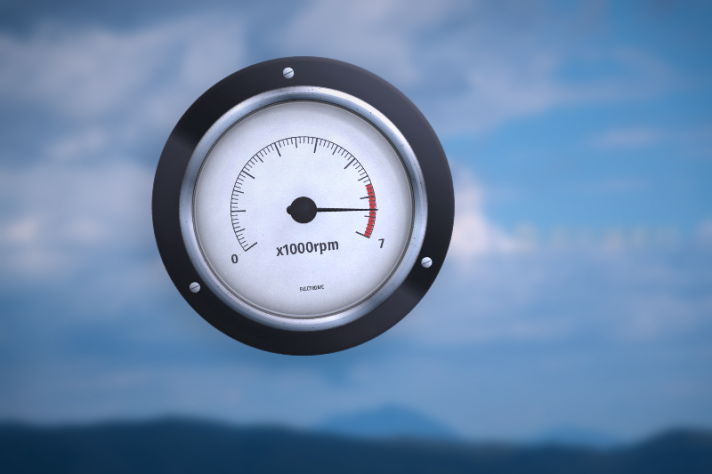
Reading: 6300 rpm
